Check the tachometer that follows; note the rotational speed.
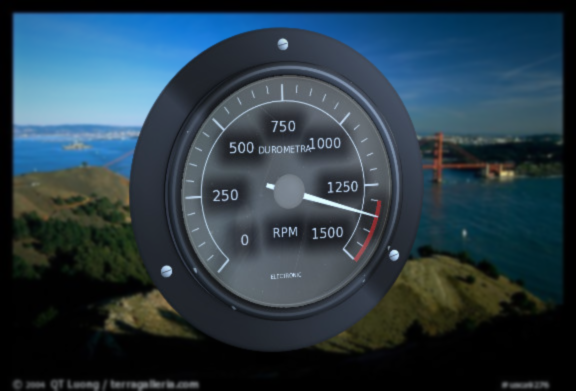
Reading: 1350 rpm
